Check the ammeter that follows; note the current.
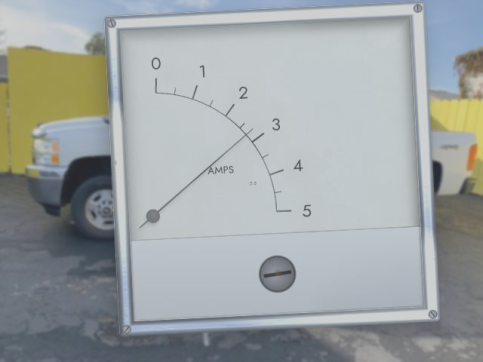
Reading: 2.75 A
